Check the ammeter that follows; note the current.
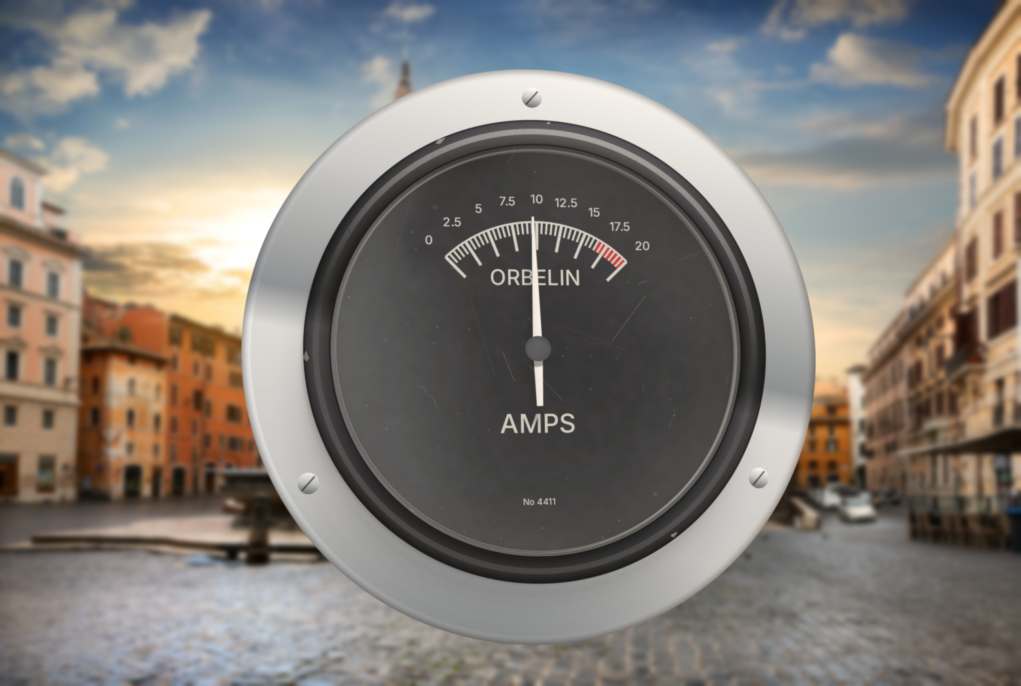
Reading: 9.5 A
